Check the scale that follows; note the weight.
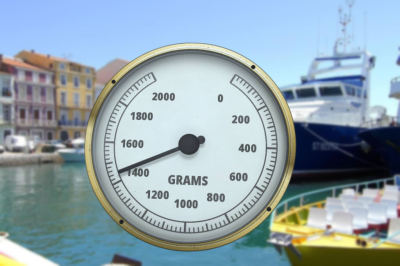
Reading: 1440 g
